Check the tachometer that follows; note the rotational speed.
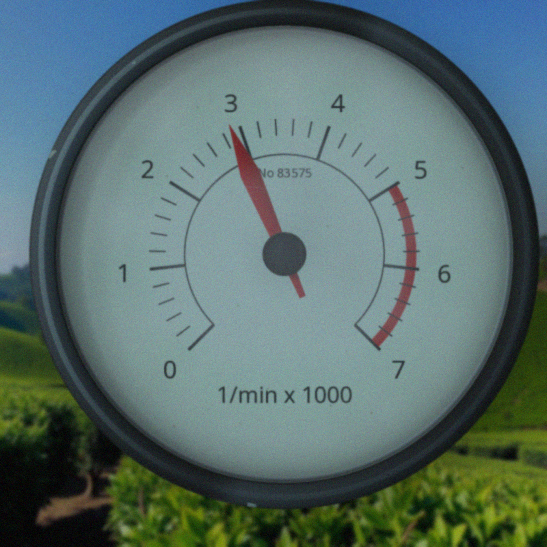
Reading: 2900 rpm
